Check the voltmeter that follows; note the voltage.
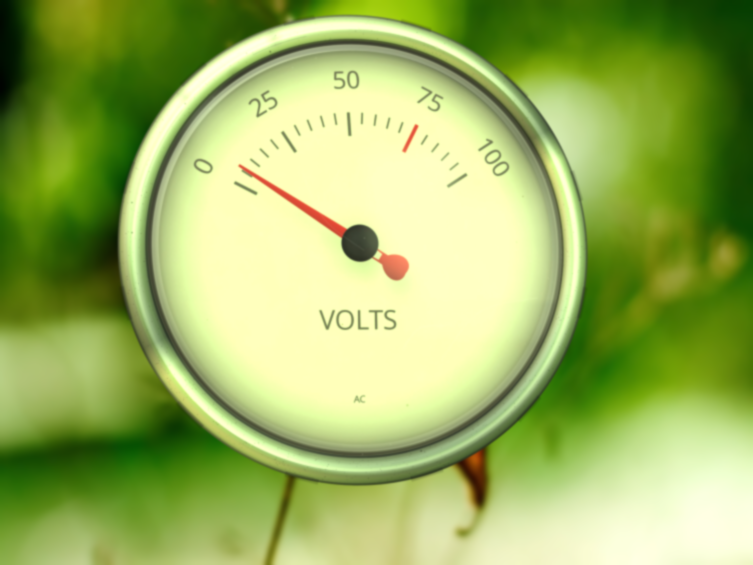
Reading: 5 V
